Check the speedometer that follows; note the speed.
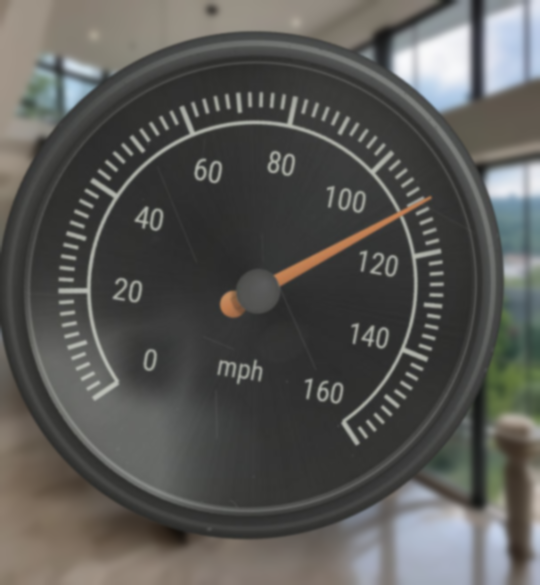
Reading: 110 mph
